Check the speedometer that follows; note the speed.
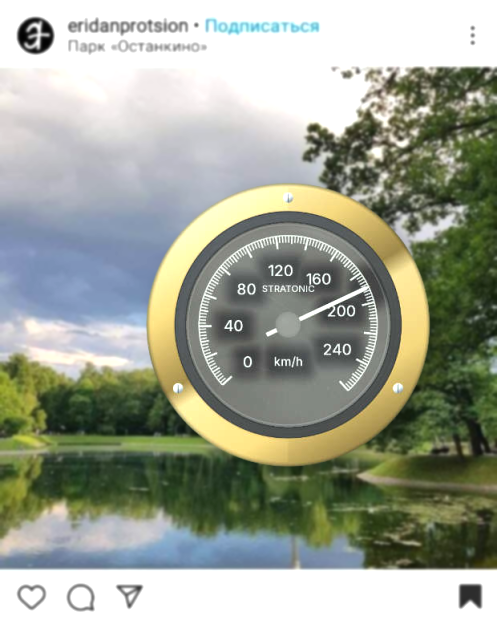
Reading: 190 km/h
